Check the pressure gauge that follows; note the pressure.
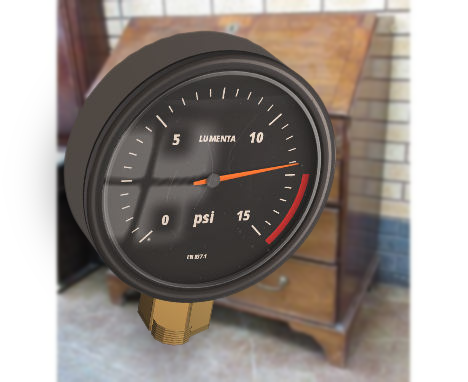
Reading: 12 psi
